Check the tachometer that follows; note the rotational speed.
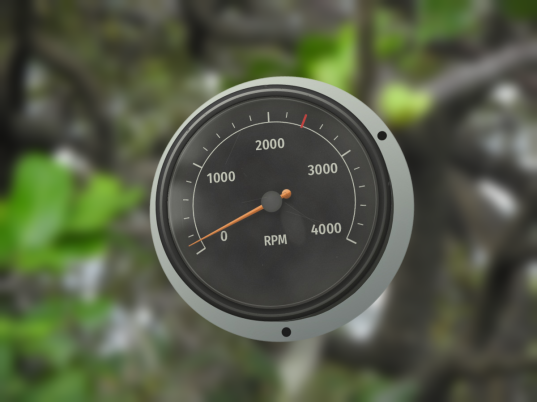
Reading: 100 rpm
